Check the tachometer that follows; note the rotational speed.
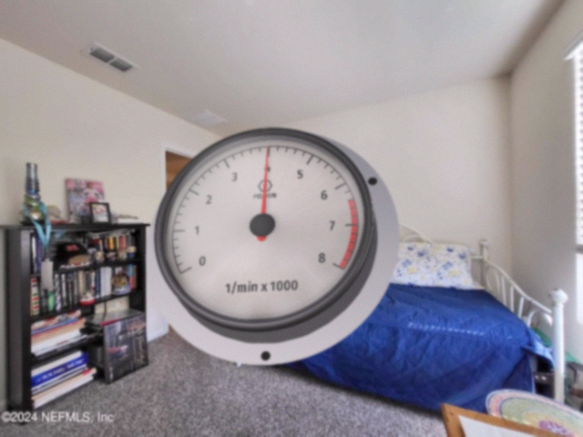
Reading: 4000 rpm
